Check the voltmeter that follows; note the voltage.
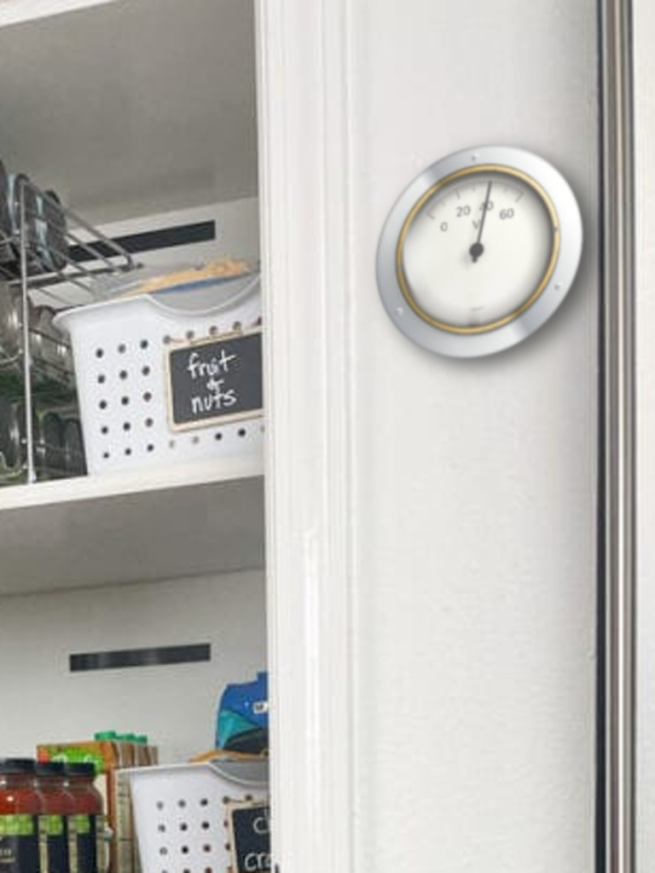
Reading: 40 V
